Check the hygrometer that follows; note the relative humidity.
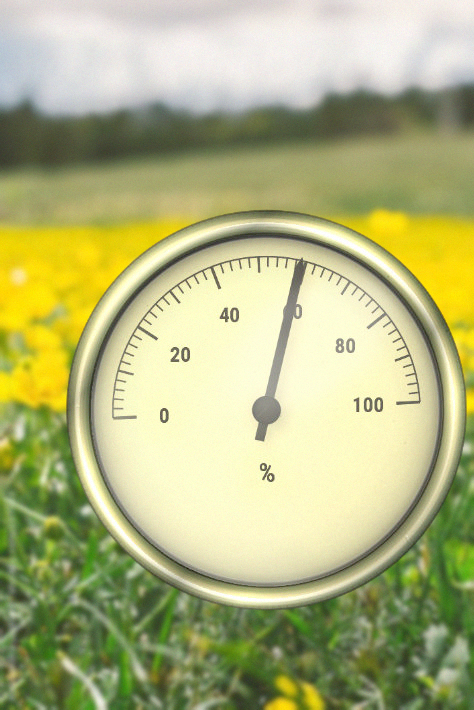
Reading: 59 %
